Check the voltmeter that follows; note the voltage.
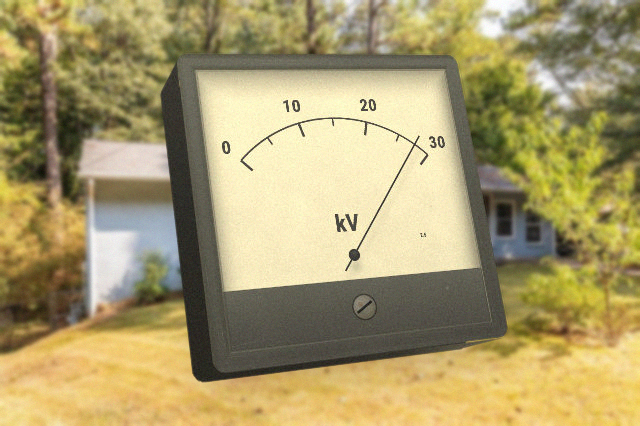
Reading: 27.5 kV
